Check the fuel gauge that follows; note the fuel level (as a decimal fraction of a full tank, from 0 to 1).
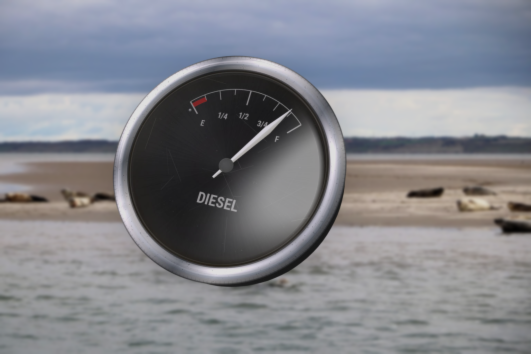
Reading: 0.875
